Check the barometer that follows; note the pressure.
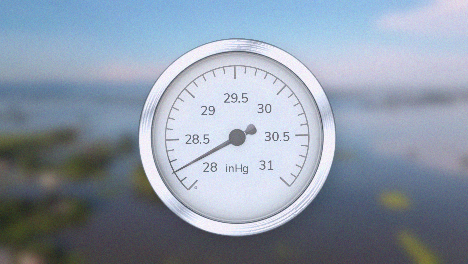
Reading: 28.2 inHg
